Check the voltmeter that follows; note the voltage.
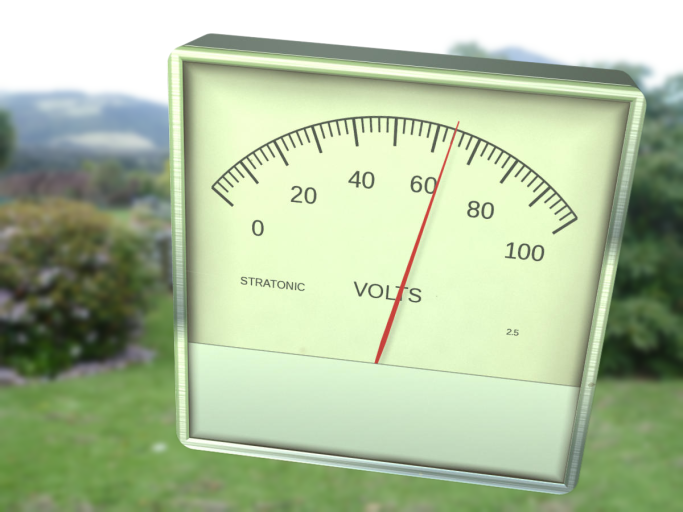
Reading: 64 V
